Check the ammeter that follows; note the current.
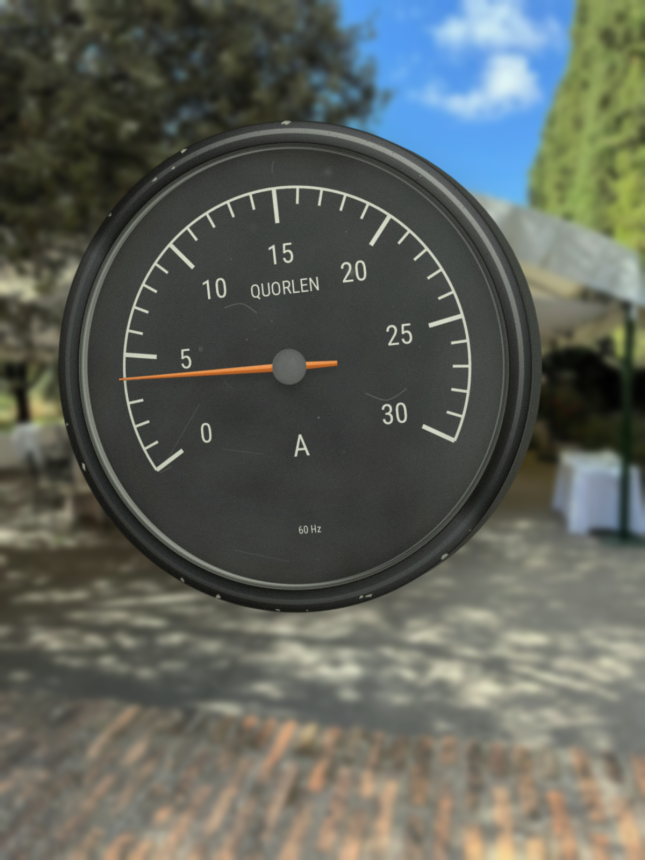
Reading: 4 A
